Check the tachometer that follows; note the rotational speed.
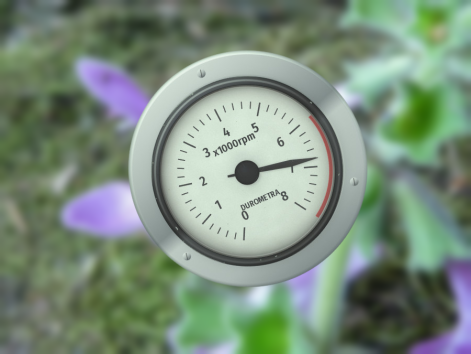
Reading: 6800 rpm
